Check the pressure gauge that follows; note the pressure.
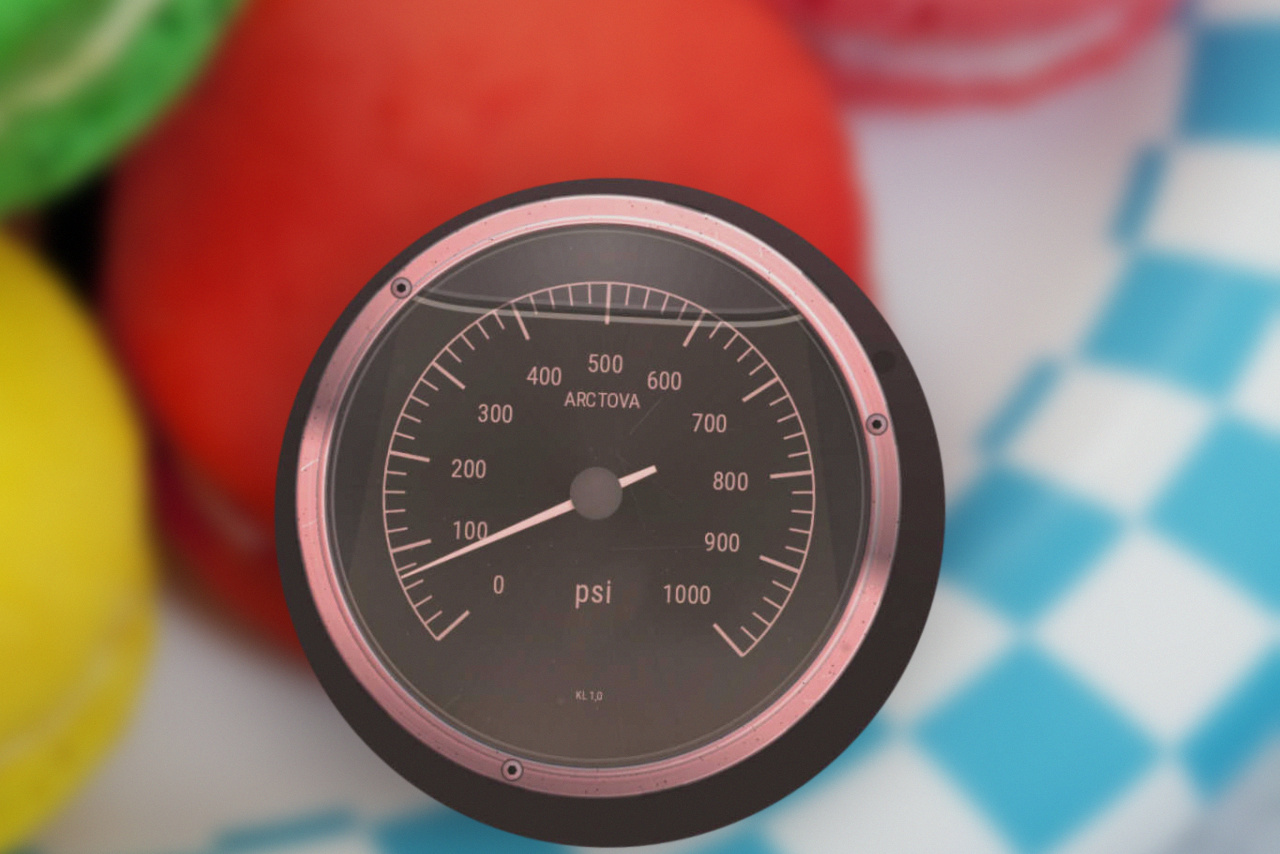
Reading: 70 psi
